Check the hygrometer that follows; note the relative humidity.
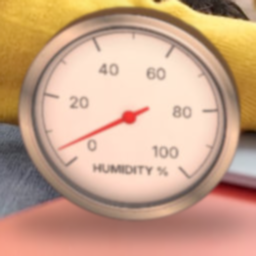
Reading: 5 %
